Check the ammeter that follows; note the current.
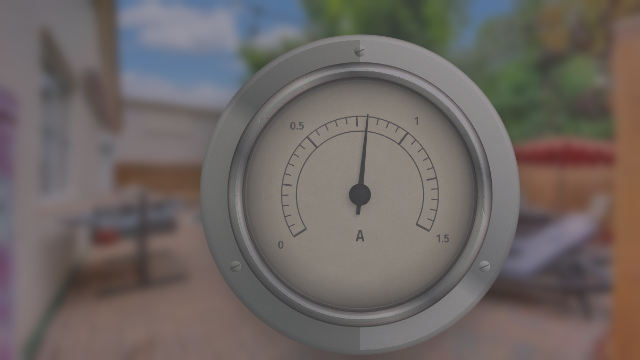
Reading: 0.8 A
